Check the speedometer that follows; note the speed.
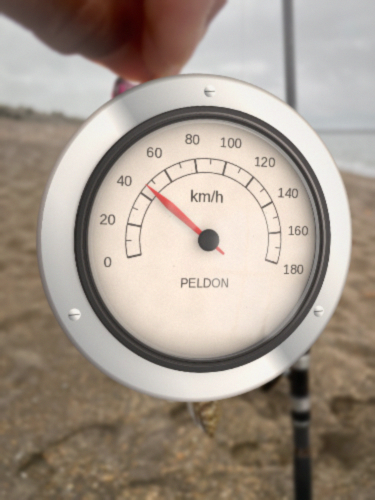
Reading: 45 km/h
